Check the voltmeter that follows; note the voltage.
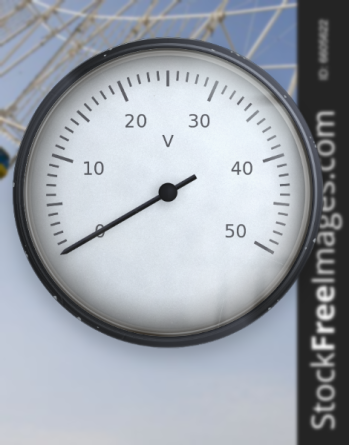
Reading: 0 V
